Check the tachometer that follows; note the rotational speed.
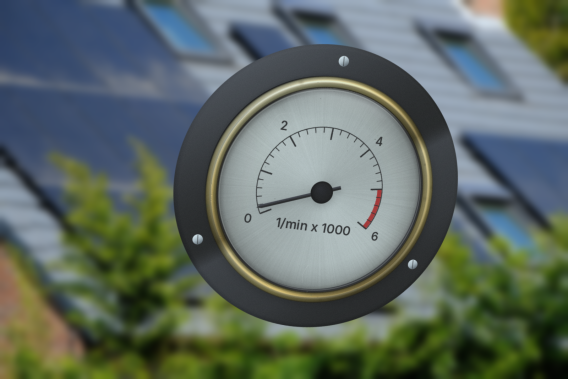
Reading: 200 rpm
